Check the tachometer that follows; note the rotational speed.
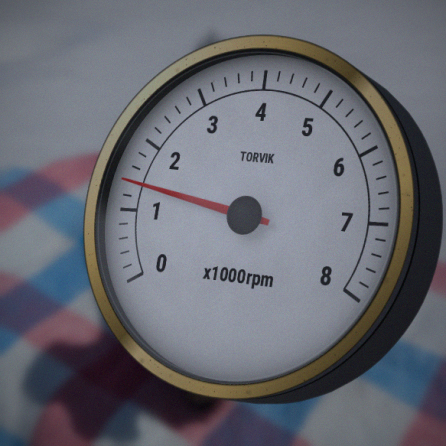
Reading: 1400 rpm
